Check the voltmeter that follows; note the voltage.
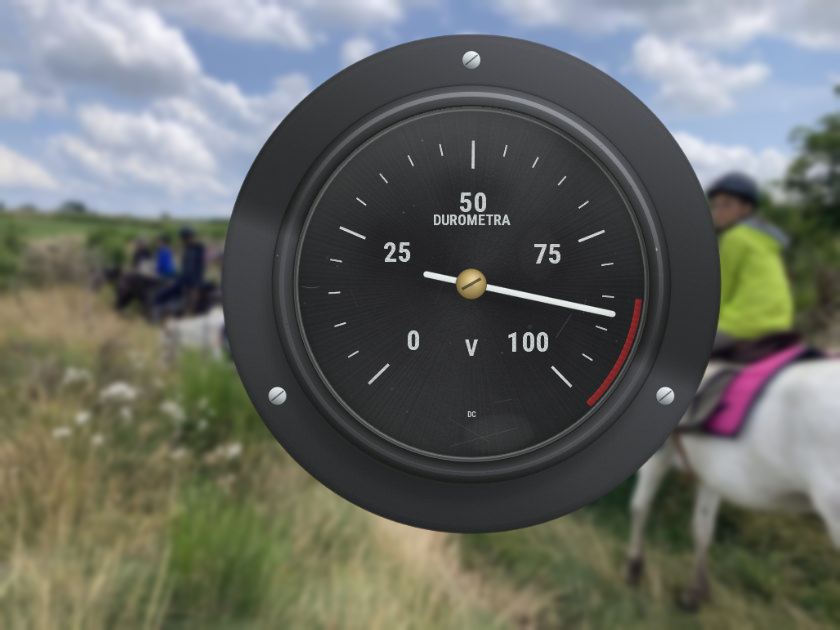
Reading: 87.5 V
